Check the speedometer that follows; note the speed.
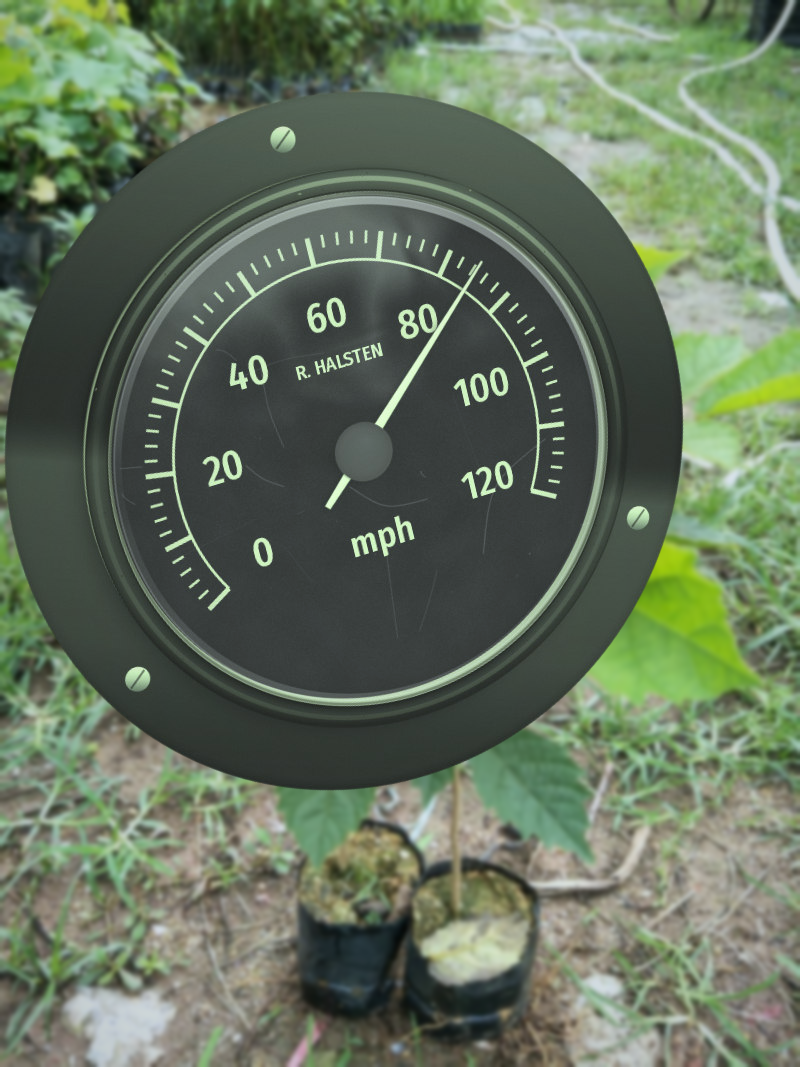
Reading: 84 mph
